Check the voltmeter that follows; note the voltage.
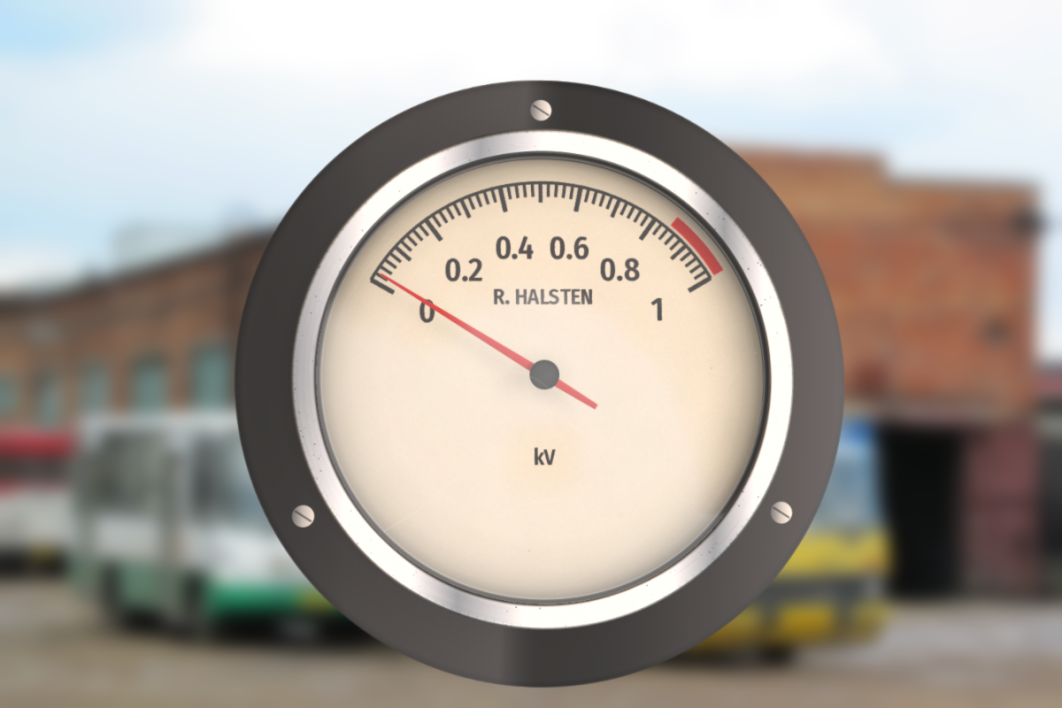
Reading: 0.02 kV
